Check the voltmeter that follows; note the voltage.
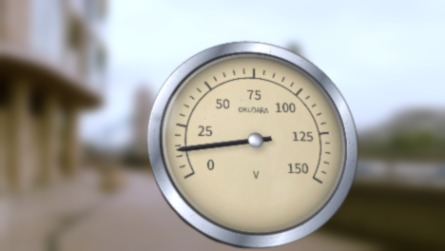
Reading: 12.5 V
